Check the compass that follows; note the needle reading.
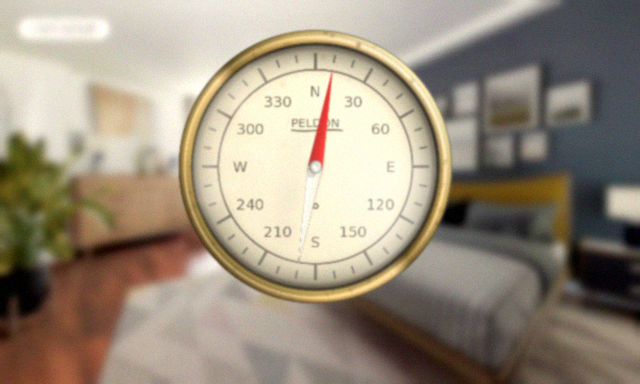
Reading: 10 °
